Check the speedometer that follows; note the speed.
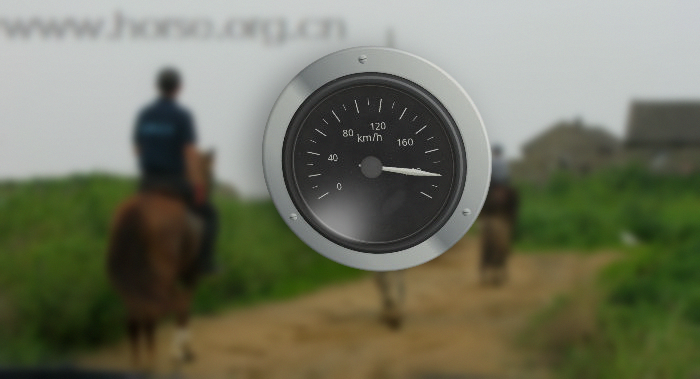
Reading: 200 km/h
